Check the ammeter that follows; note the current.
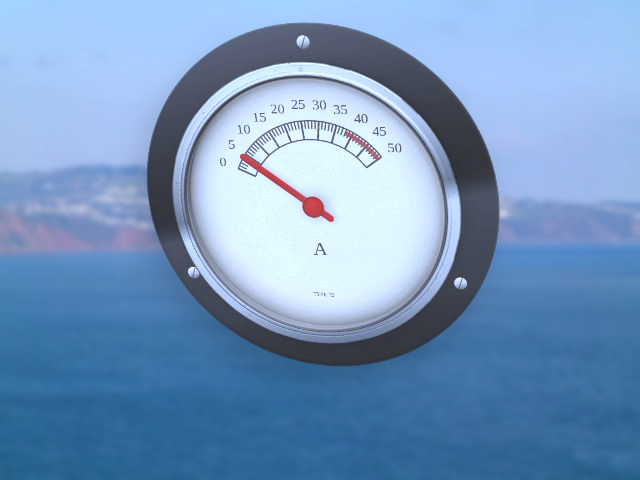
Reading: 5 A
